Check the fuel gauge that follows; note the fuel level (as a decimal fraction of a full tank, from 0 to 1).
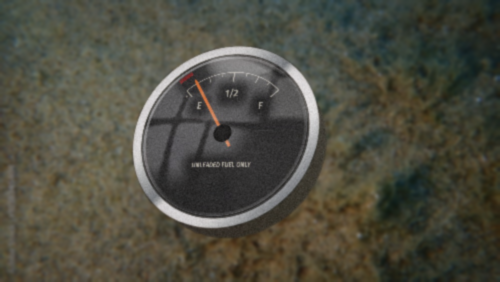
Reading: 0.125
